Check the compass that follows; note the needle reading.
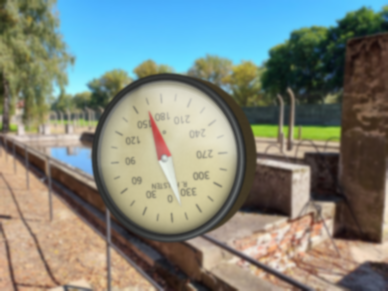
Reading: 165 °
